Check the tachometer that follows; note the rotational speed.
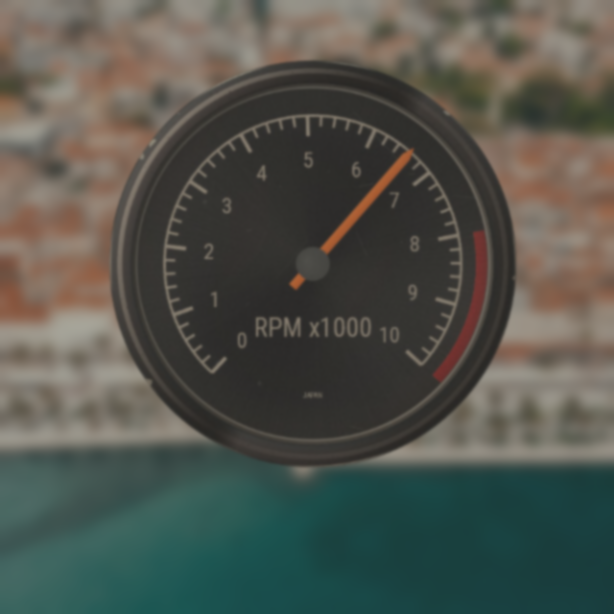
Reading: 6600 rpm
